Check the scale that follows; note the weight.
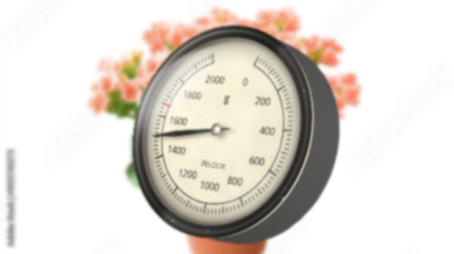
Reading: 1500 g
